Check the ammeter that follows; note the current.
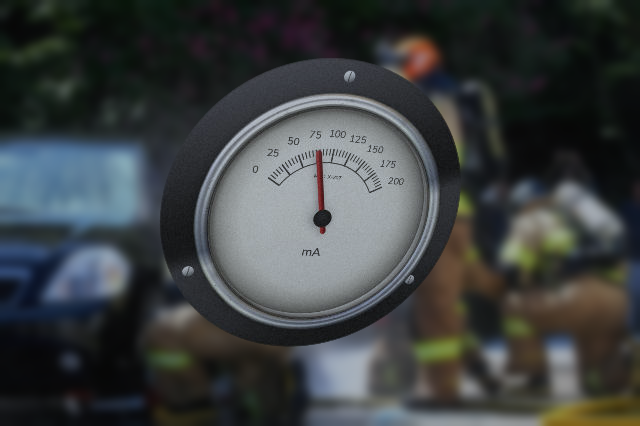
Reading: 75 mA
